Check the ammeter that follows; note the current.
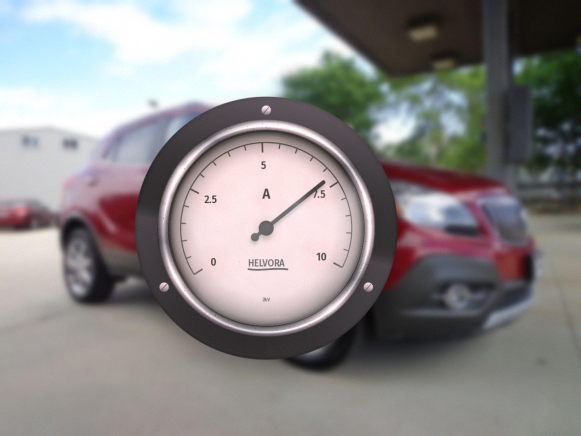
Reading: 7.25 A
